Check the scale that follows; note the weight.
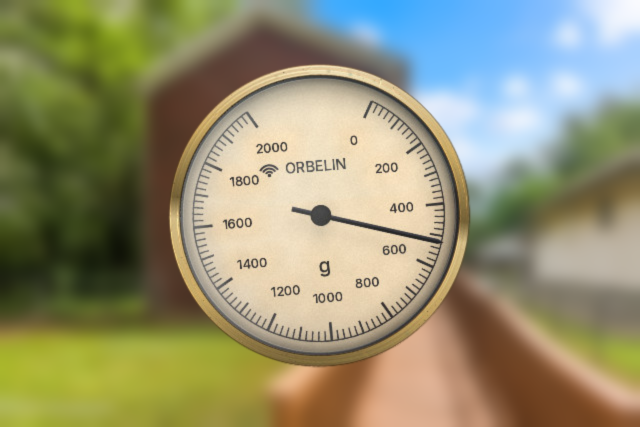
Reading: 520 g
